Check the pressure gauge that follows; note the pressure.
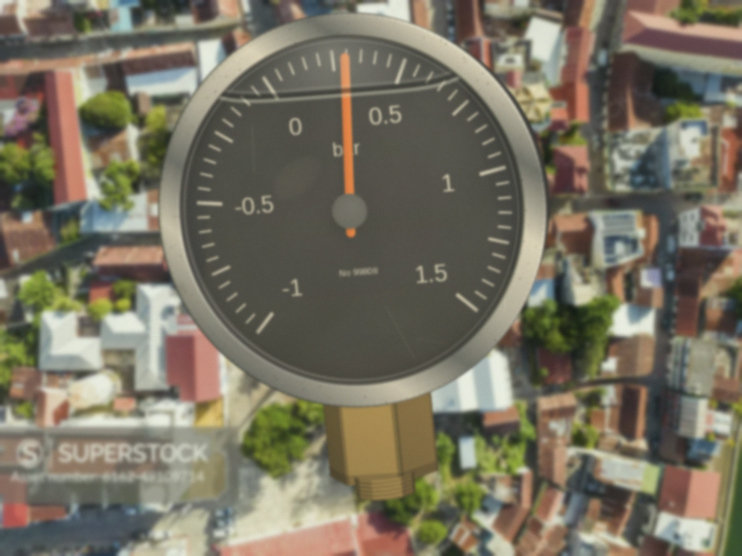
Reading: 0.3 bar
